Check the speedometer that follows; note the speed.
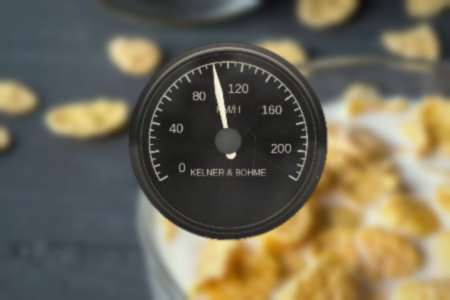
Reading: 100 km/h
